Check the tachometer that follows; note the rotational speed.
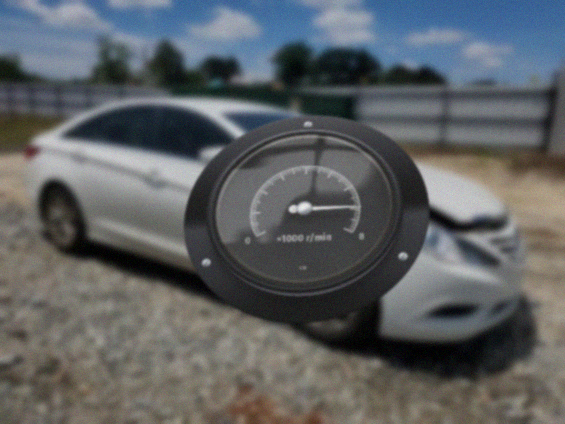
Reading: 7000 rpm
